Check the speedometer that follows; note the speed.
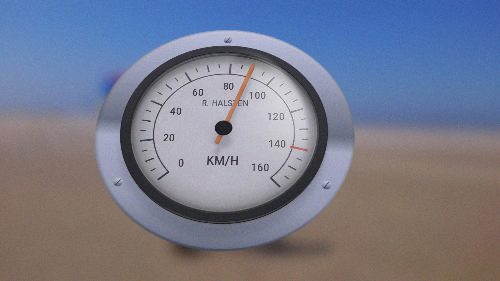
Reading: 90 km/h
